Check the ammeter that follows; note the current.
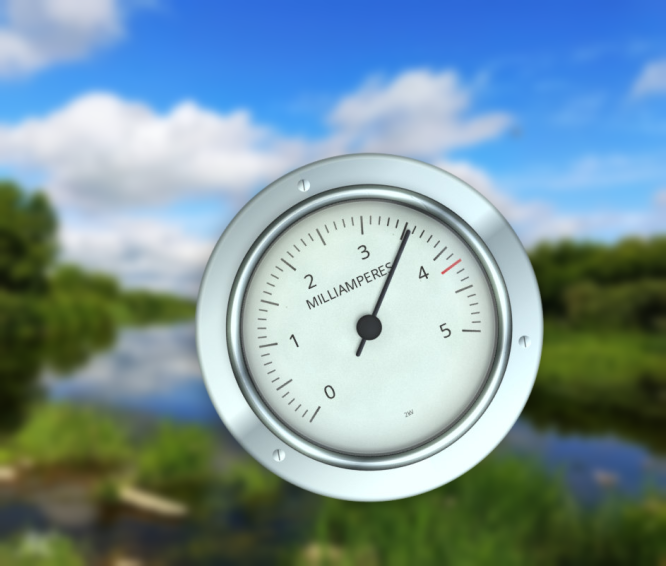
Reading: 3.55 mA
